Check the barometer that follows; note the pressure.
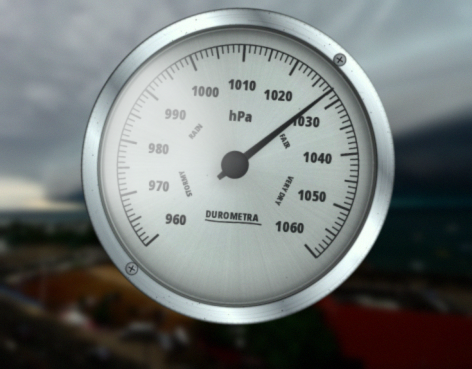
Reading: 1028 hPa
